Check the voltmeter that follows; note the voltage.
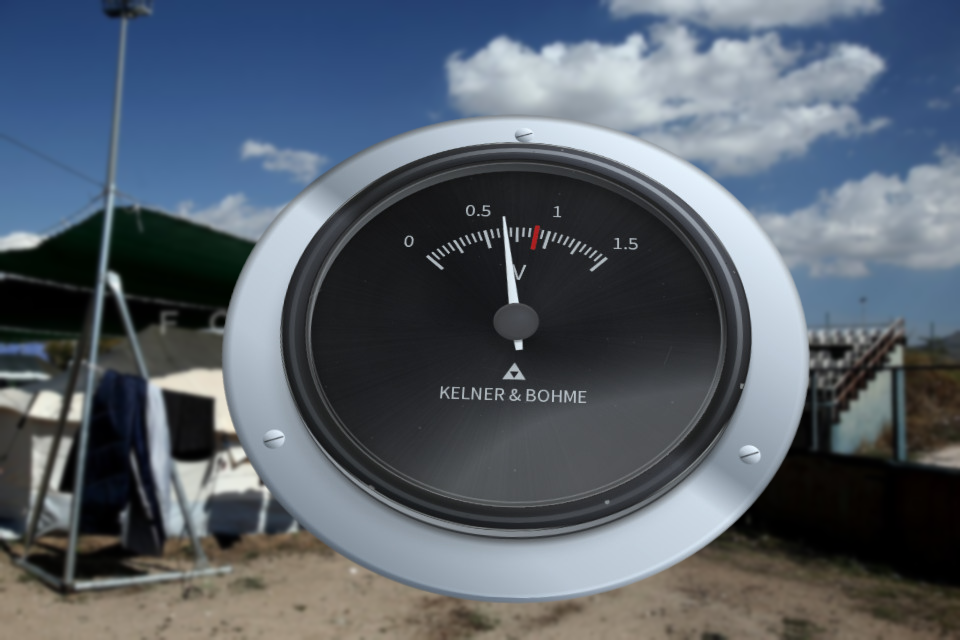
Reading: 0.65 V
